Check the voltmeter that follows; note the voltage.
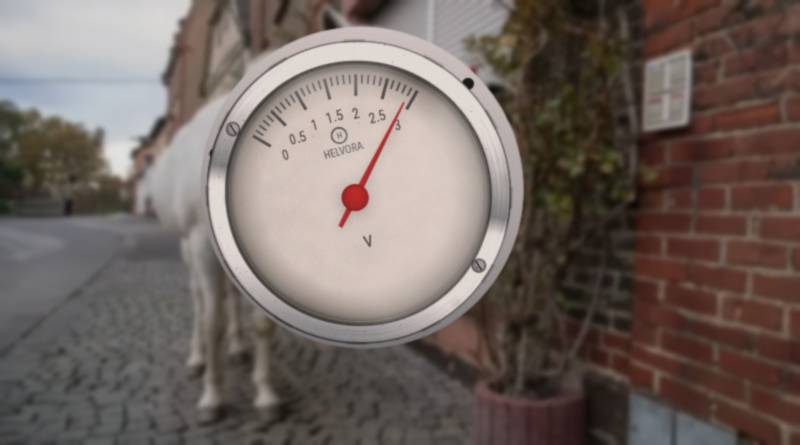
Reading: 2.9 V
